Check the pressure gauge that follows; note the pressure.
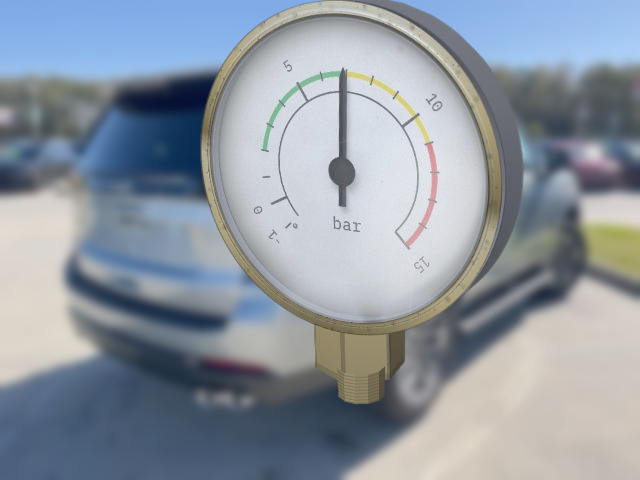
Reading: 7 bar
